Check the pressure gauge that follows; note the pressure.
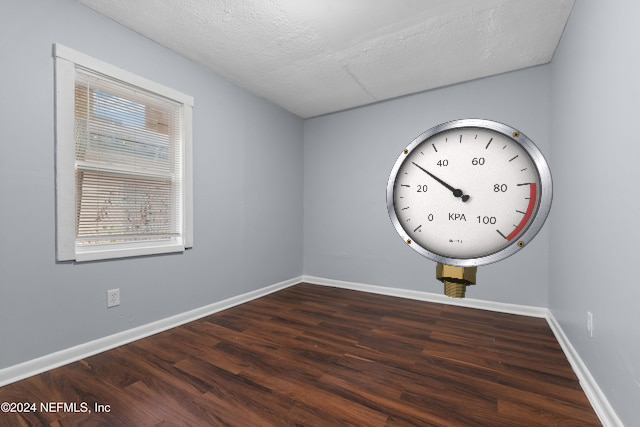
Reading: 30 kPa
